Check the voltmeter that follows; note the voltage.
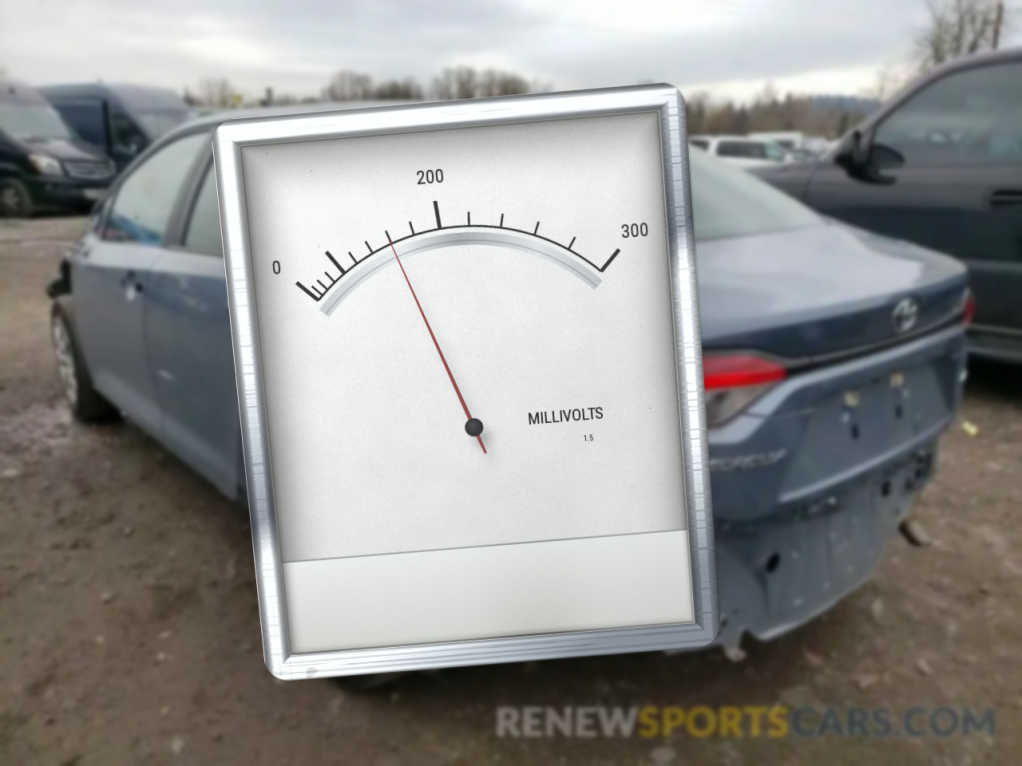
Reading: 160 mV
